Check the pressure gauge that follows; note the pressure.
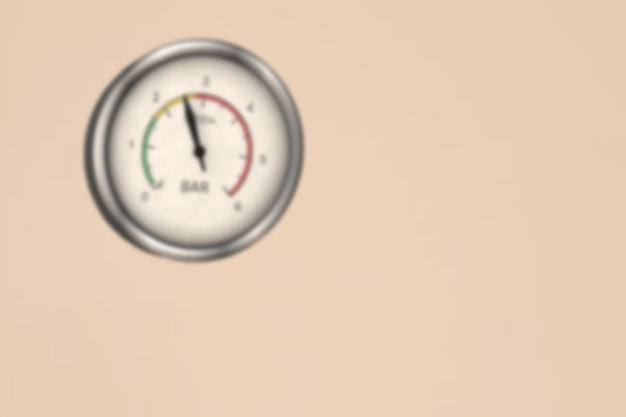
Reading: 2.5 bar
